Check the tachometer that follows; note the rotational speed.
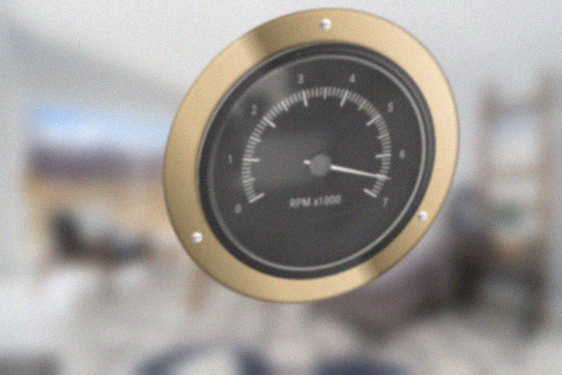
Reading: 6500 rpm
